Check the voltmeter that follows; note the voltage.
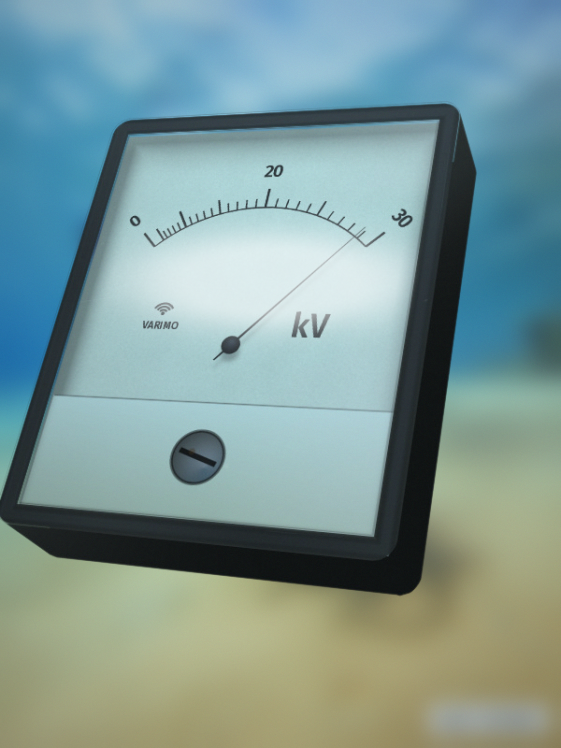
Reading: 29 kV
